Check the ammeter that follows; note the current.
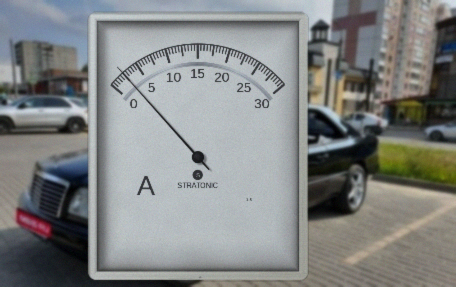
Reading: 2.5 A
